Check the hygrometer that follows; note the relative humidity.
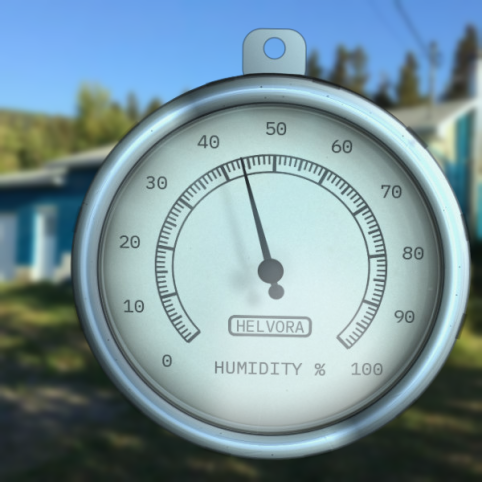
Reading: 44 %
